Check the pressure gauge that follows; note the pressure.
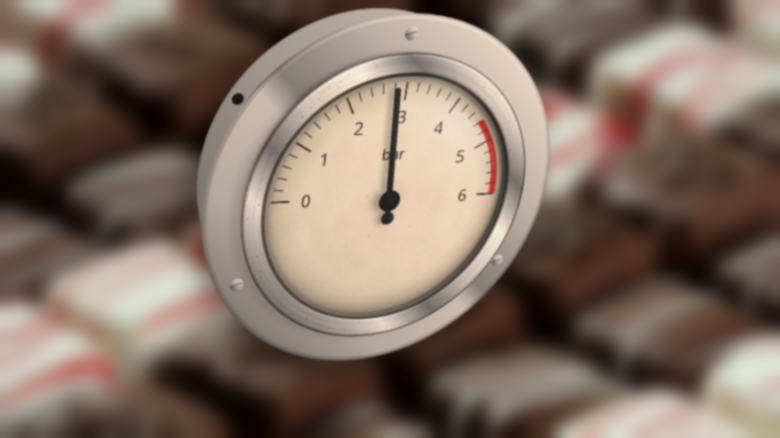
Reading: 2.8 bar
